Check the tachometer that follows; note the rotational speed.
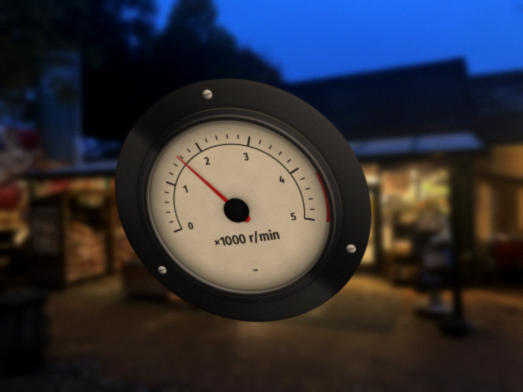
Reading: 1600 rpm
